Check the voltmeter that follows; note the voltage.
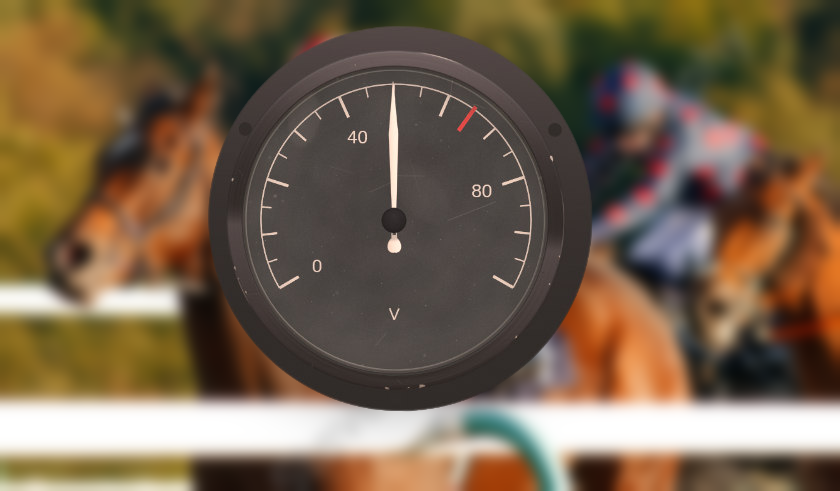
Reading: 50 V
